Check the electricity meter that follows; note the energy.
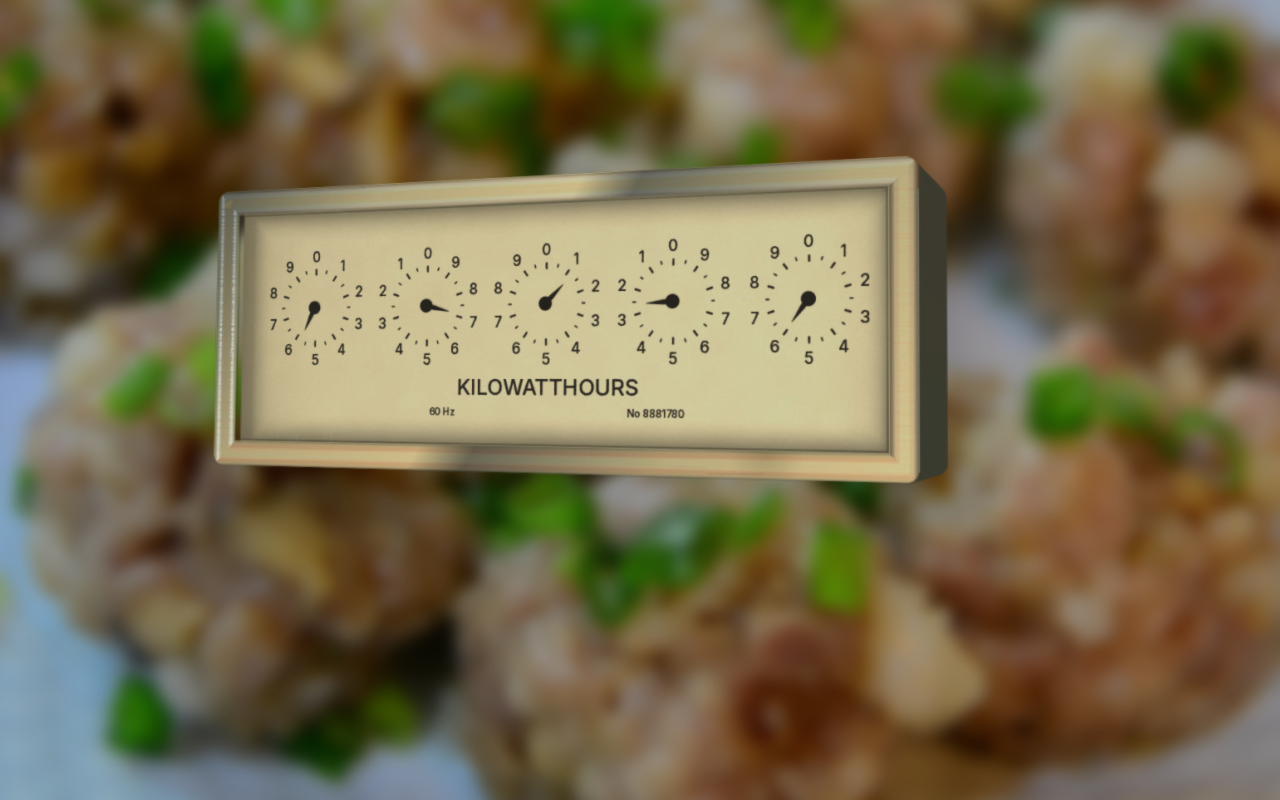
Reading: 57126 kWh
